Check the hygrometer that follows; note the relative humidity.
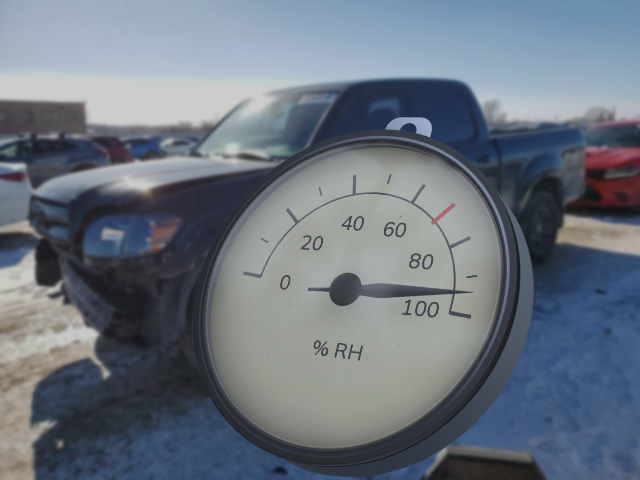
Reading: 95 %
